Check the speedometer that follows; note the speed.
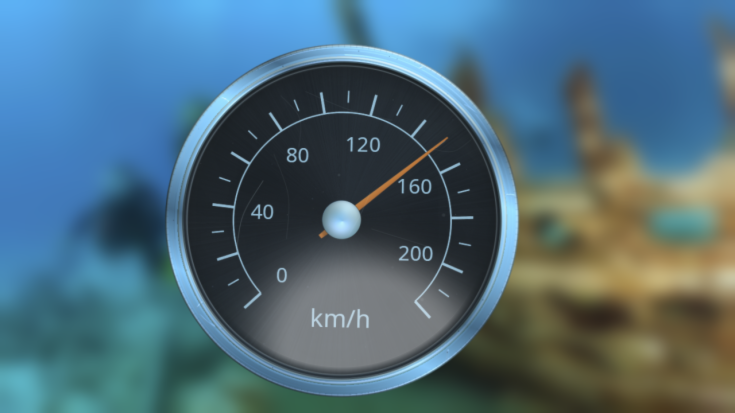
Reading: 150 km/h
